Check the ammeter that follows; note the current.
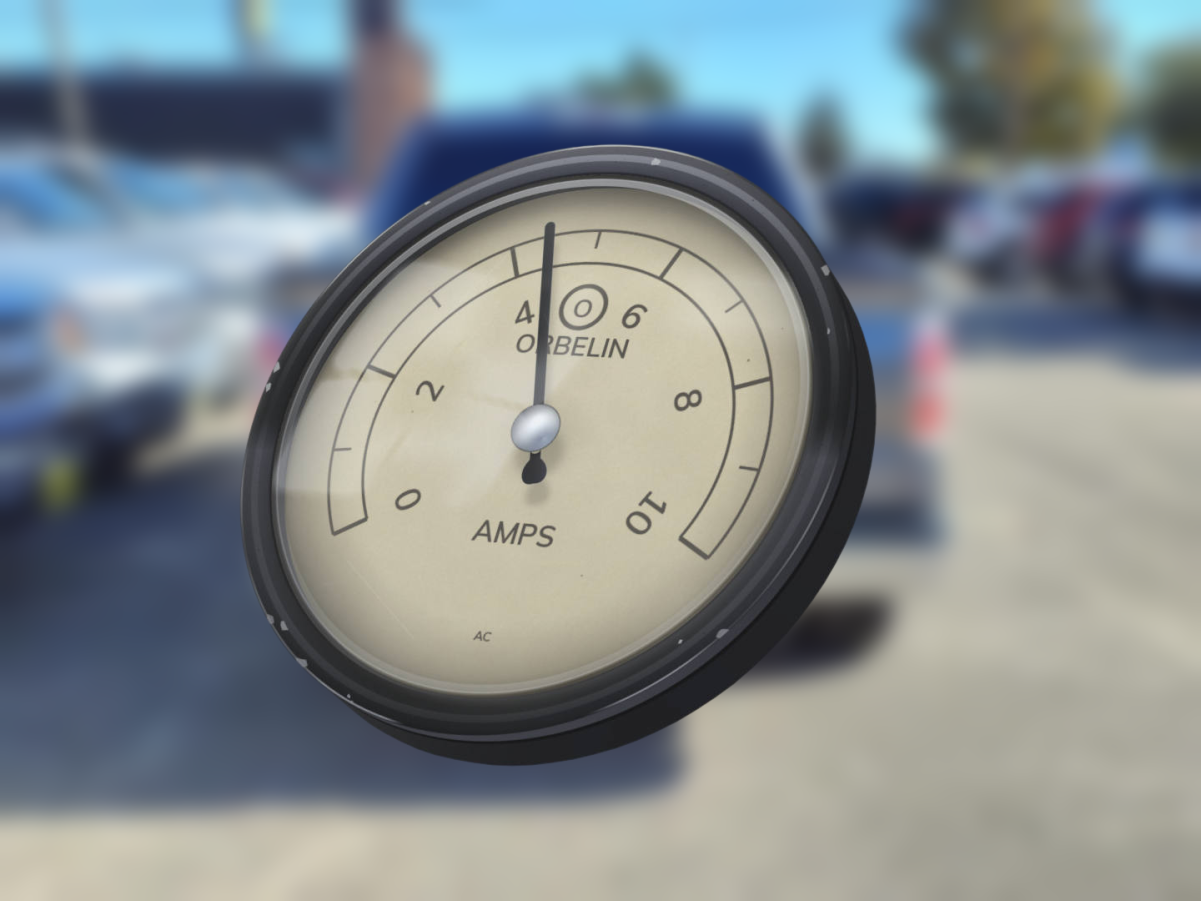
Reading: 4.5 A
